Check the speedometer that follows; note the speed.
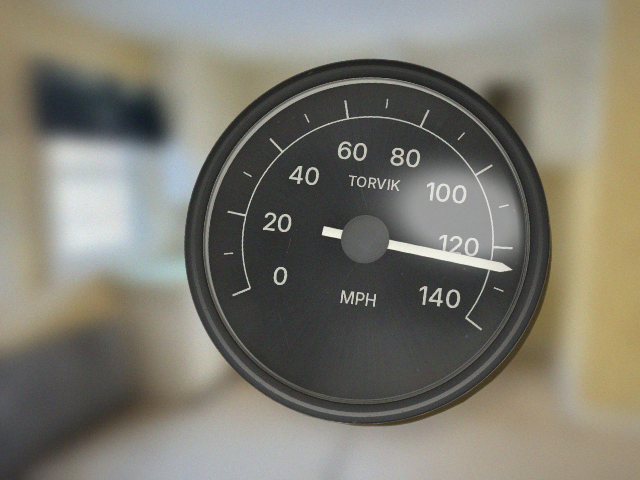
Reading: 125 mph
